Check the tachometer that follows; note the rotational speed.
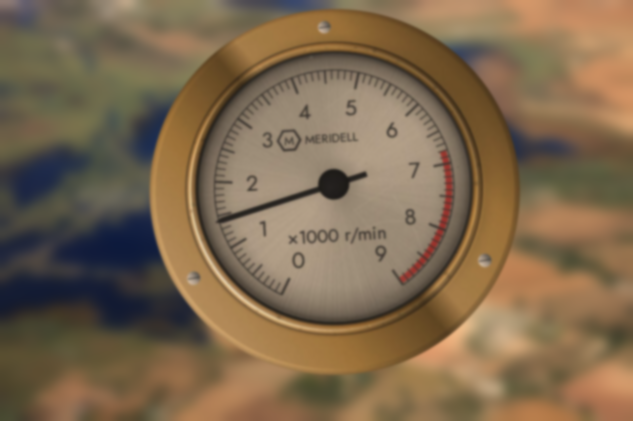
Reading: 1400 rpm
